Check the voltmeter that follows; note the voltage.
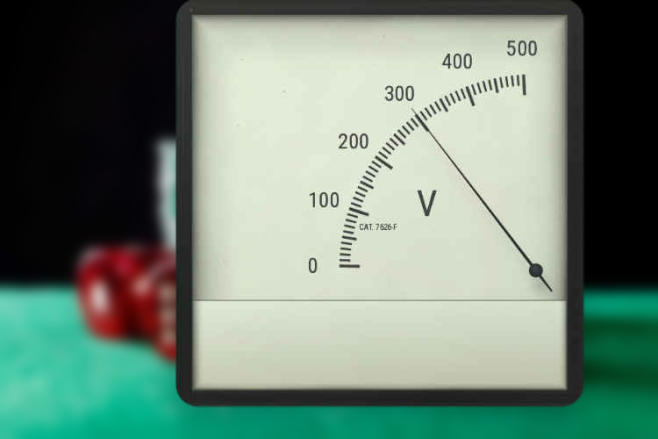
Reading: 300 V
